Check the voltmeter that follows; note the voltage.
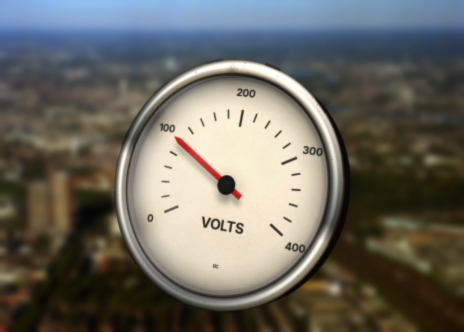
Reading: 100 V
